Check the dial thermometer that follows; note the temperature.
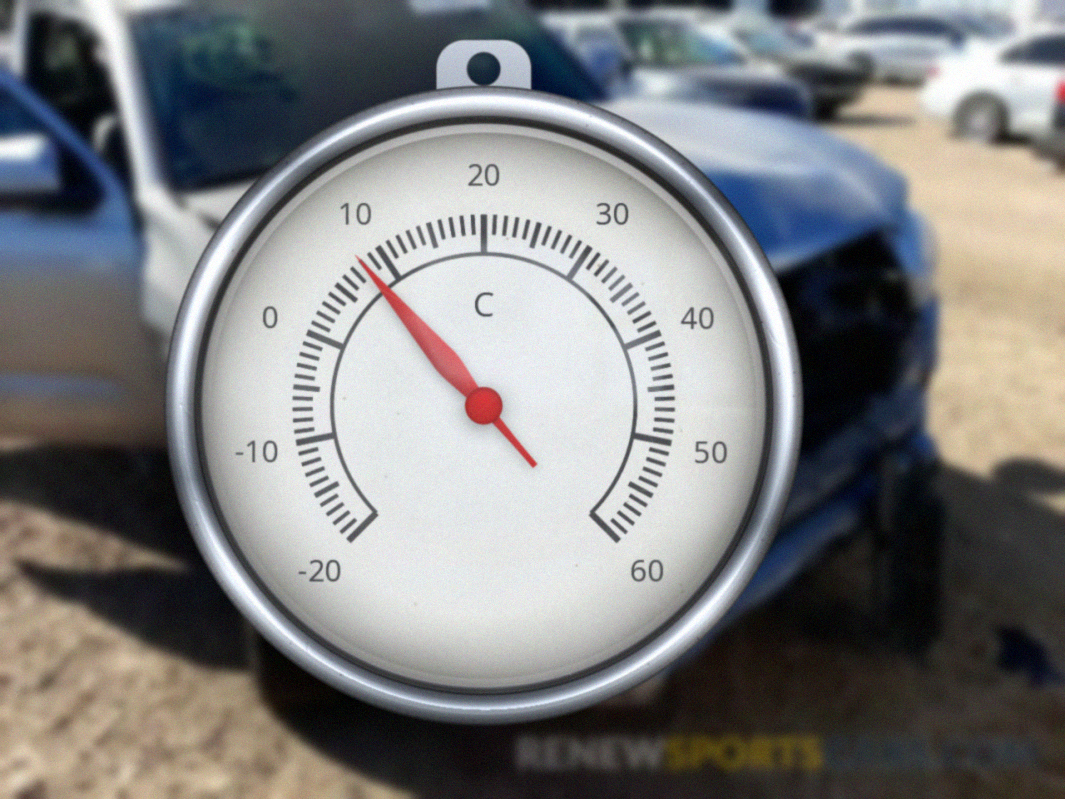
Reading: 8 °C
